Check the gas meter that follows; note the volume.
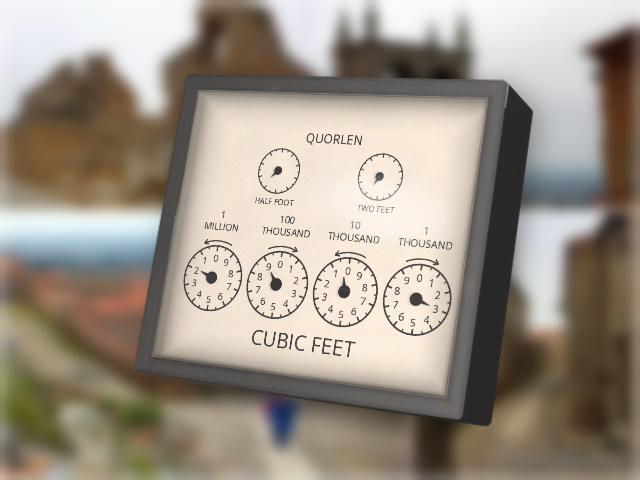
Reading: 190300 ft³
